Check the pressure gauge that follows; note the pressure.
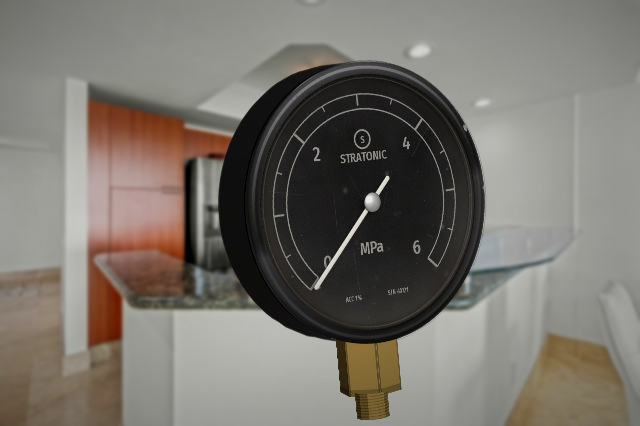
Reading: 0 MPa
